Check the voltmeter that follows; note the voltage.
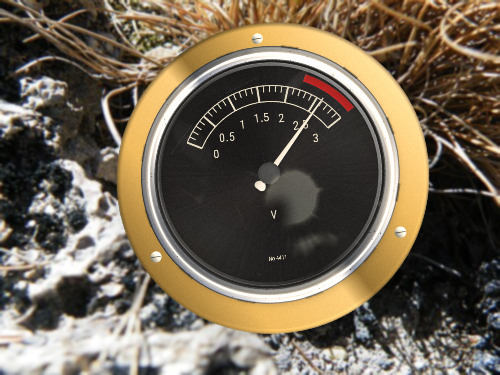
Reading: 2.6 V
